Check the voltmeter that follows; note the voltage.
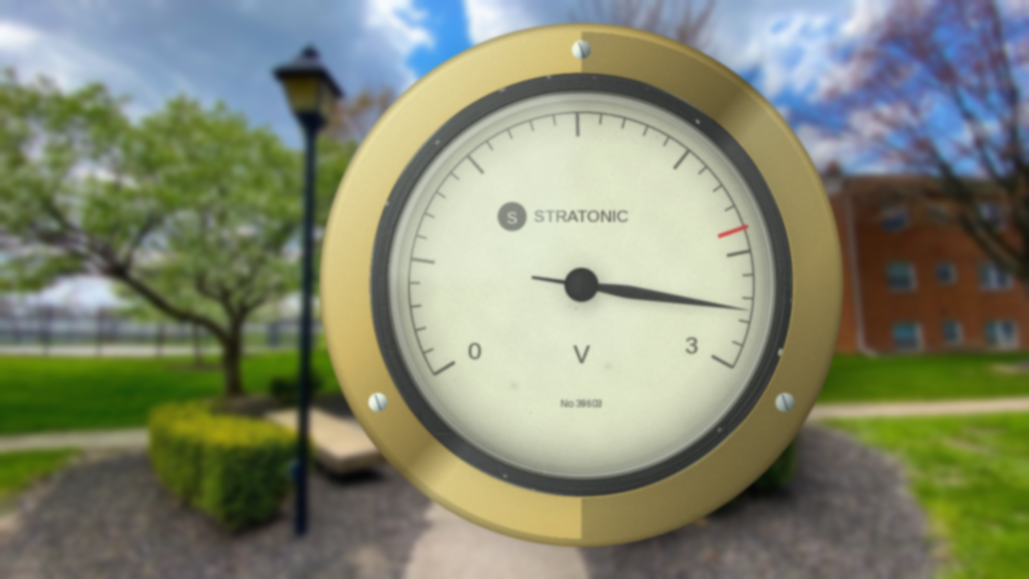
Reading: 2.75 V
